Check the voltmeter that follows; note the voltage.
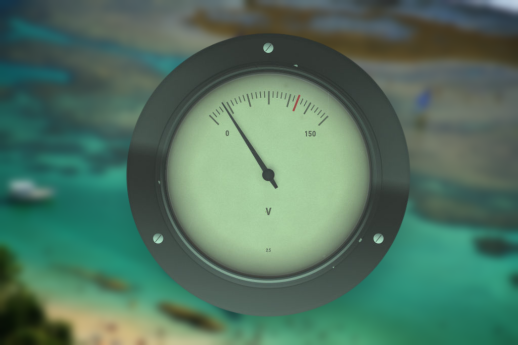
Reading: 20 V
